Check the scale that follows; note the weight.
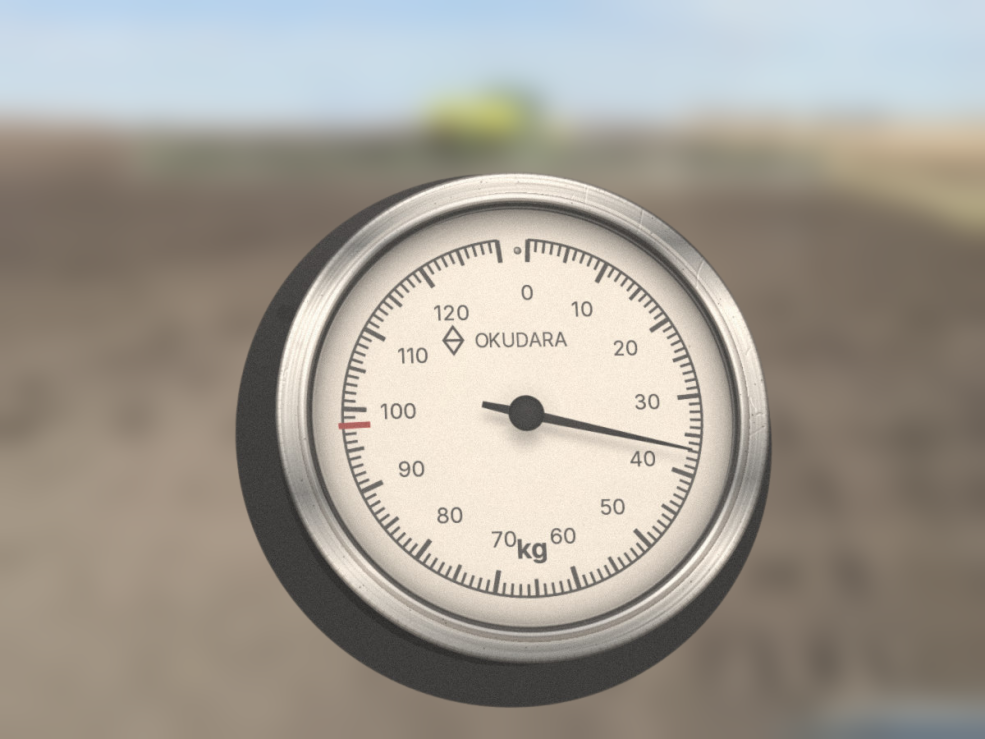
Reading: 37 kg
